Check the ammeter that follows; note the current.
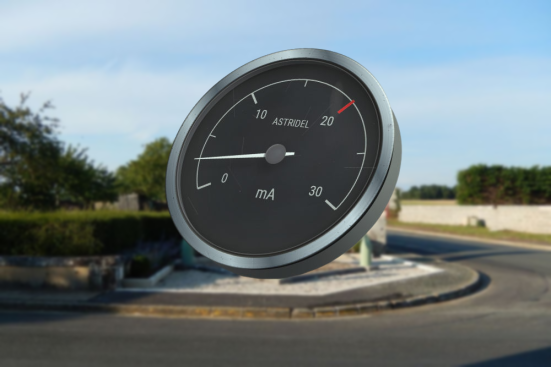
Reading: 2.5 mA
